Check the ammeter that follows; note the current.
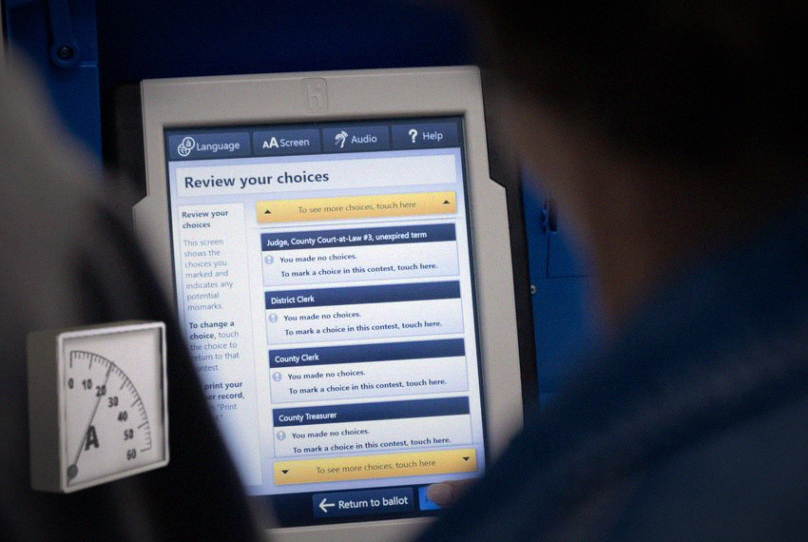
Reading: 20 A
